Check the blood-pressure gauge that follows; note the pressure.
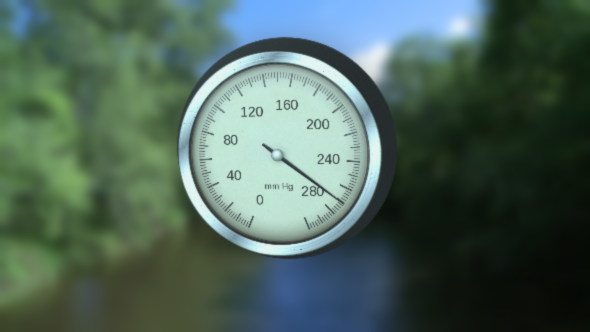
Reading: 270 mmHg
